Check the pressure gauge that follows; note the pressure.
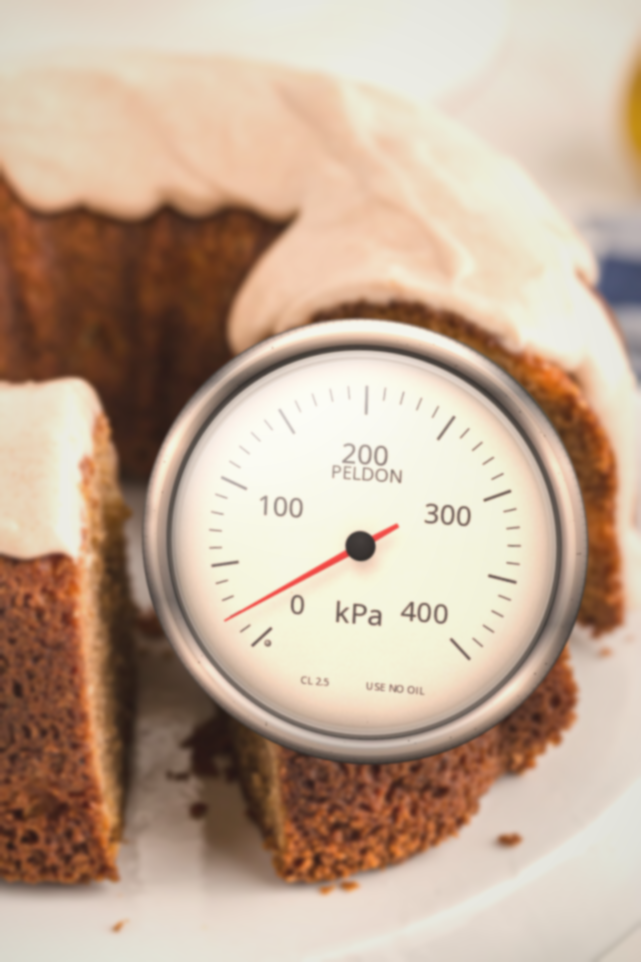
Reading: 20 kPa
